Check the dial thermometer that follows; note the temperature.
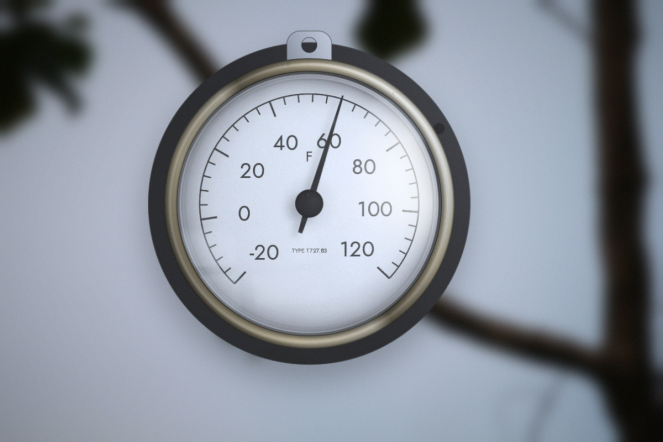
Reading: 60 °F
